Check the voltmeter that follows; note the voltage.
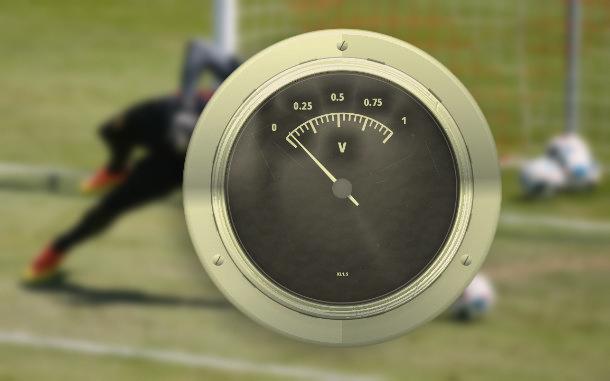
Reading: 0.05 V
